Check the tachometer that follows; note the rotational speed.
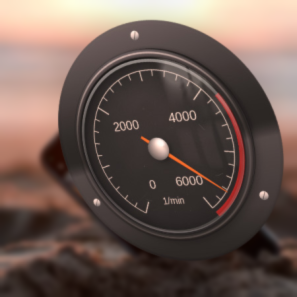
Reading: 5600 rpm
